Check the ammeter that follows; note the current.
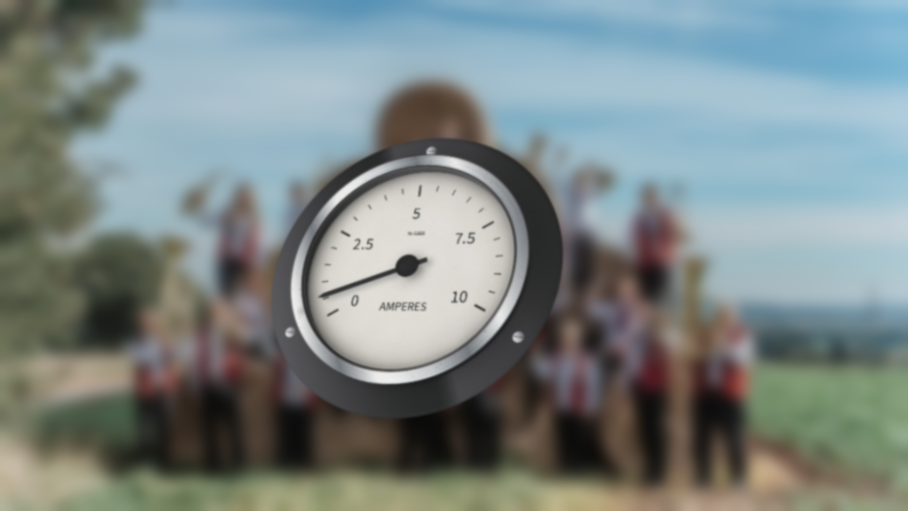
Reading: 0.5 A
